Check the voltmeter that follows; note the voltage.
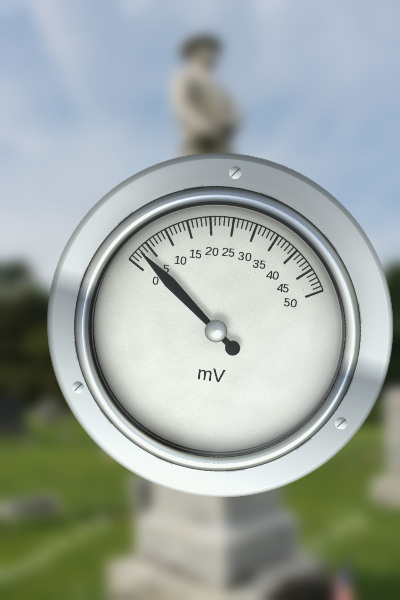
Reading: 3 mV
